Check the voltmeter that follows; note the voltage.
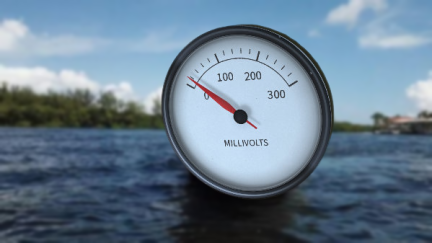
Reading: 20 mV
